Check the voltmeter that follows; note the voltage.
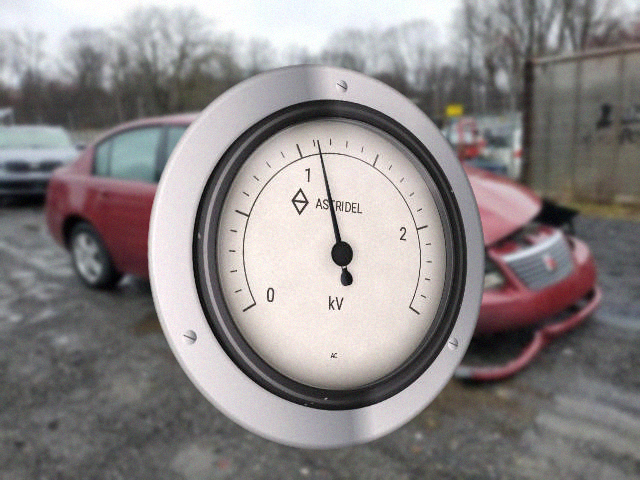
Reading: 1.1 kV
